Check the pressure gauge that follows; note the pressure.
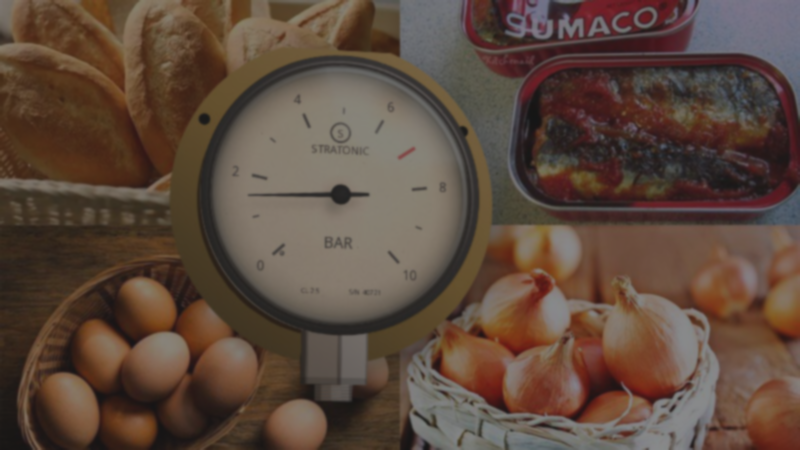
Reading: 1.5 bar
